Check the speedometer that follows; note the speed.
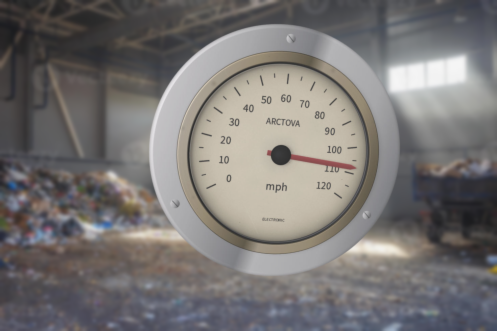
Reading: 107.5 mph
